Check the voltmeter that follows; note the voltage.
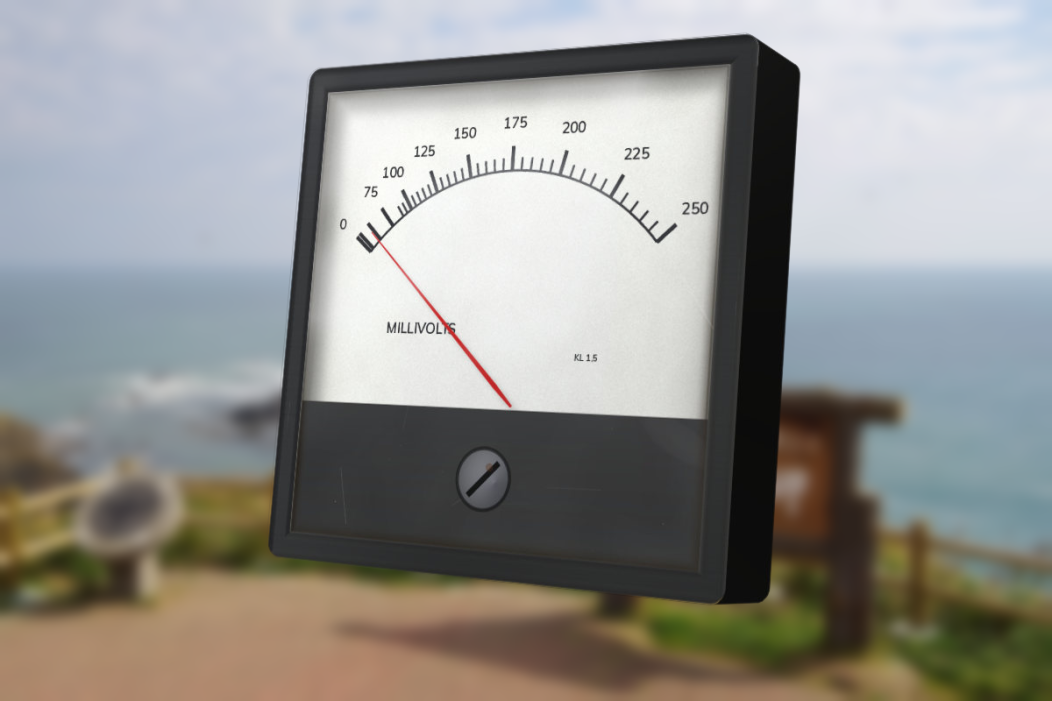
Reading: 50 mV
